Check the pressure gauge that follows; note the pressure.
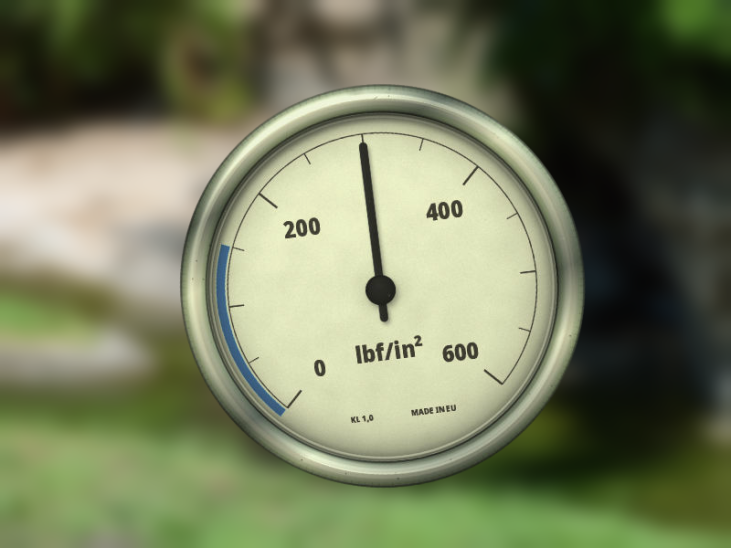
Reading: 300 psi
